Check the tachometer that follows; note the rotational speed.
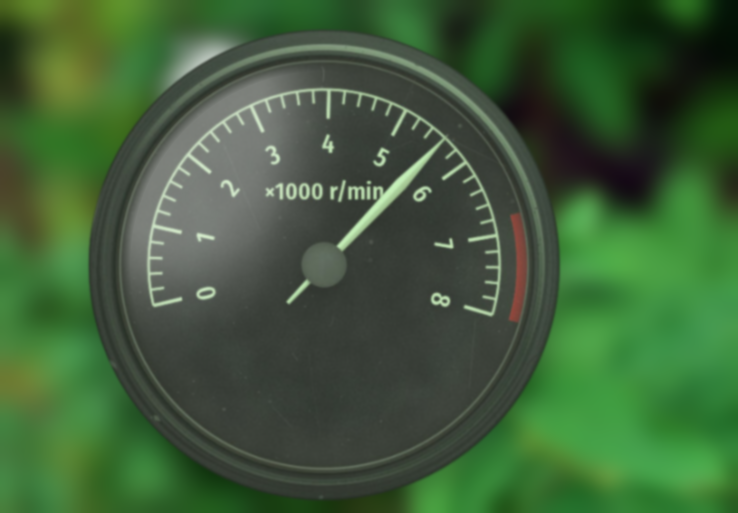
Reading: 5600 rpm
